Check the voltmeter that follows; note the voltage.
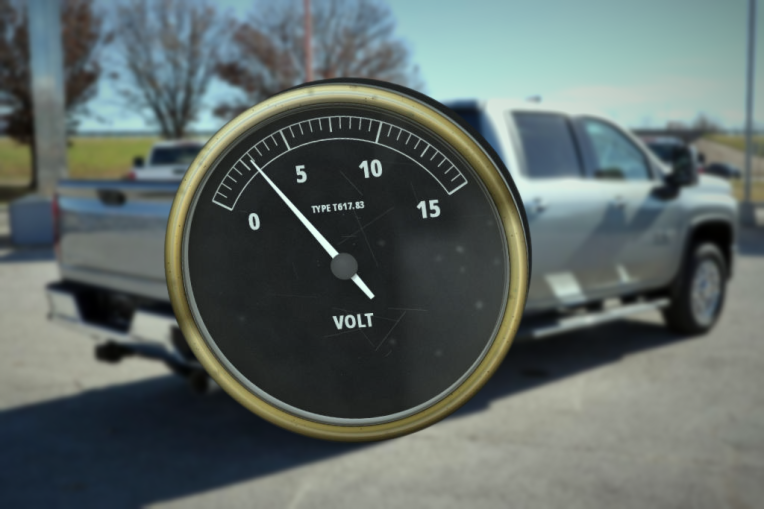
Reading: 3 V
